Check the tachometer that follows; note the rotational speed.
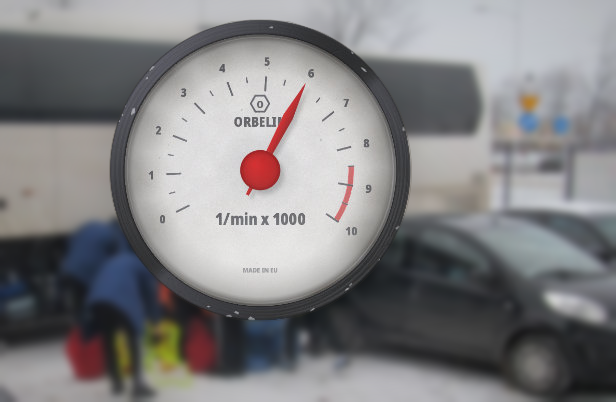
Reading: 6000 rpm
